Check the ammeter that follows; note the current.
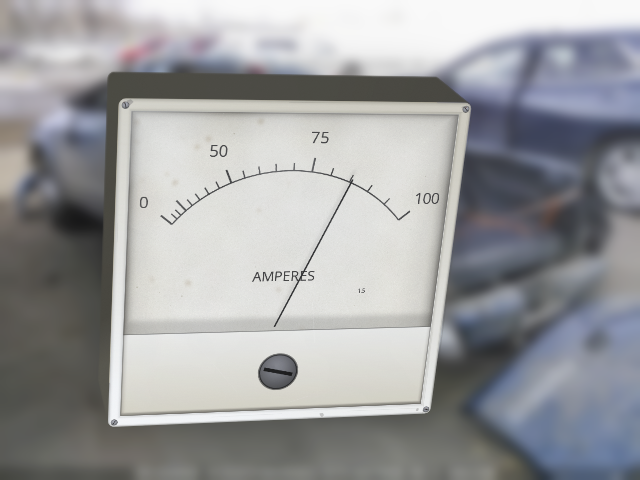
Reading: 85 A
